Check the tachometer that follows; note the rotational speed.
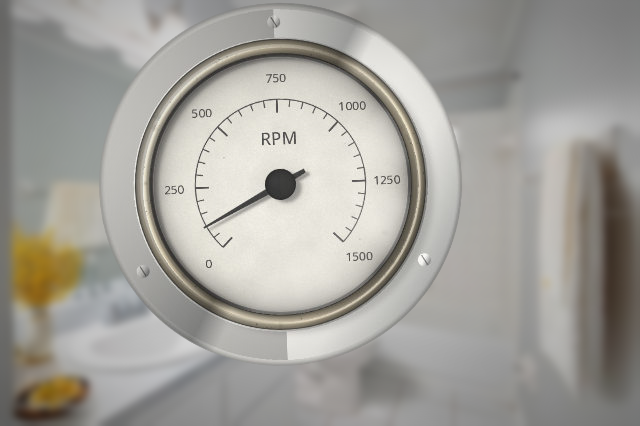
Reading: 100 rpm
